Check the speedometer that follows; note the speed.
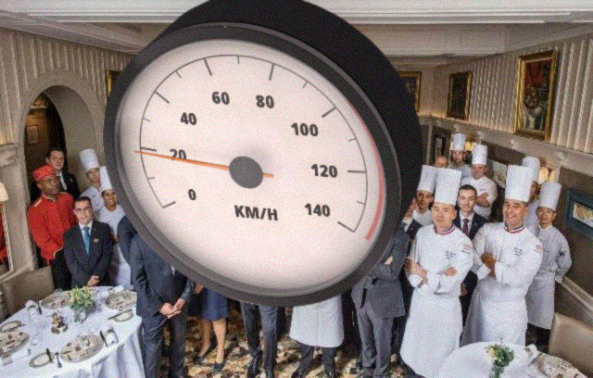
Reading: 20 km/h
